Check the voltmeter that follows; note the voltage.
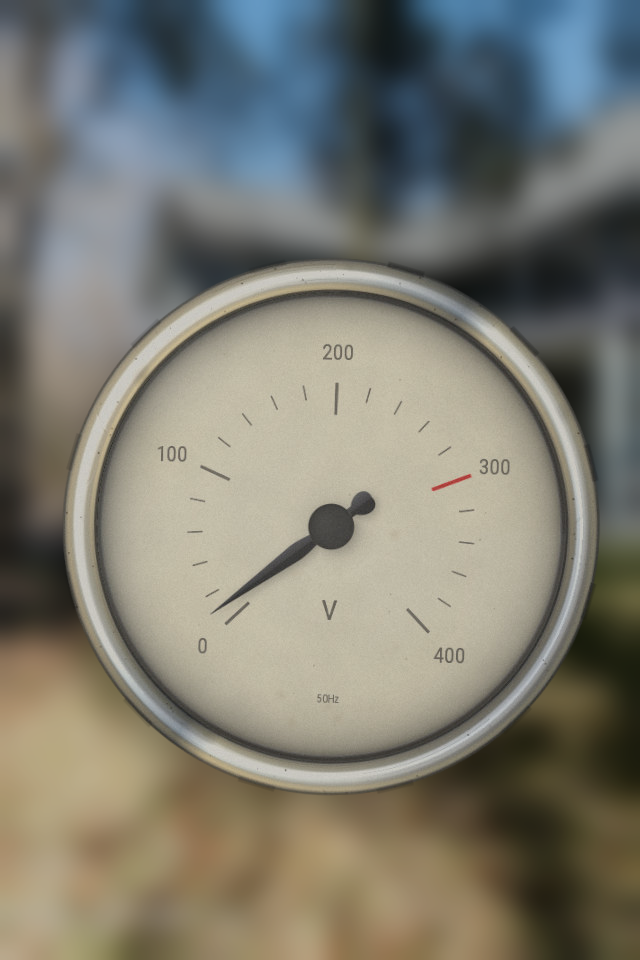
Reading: 10 V
